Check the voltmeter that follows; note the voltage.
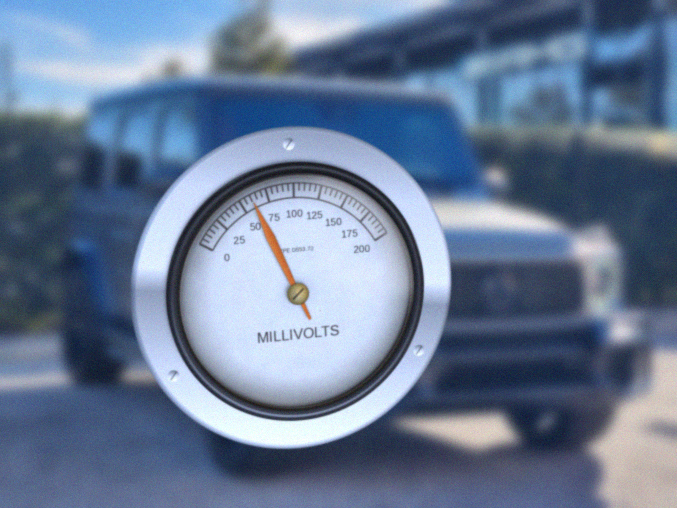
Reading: 60 mV
